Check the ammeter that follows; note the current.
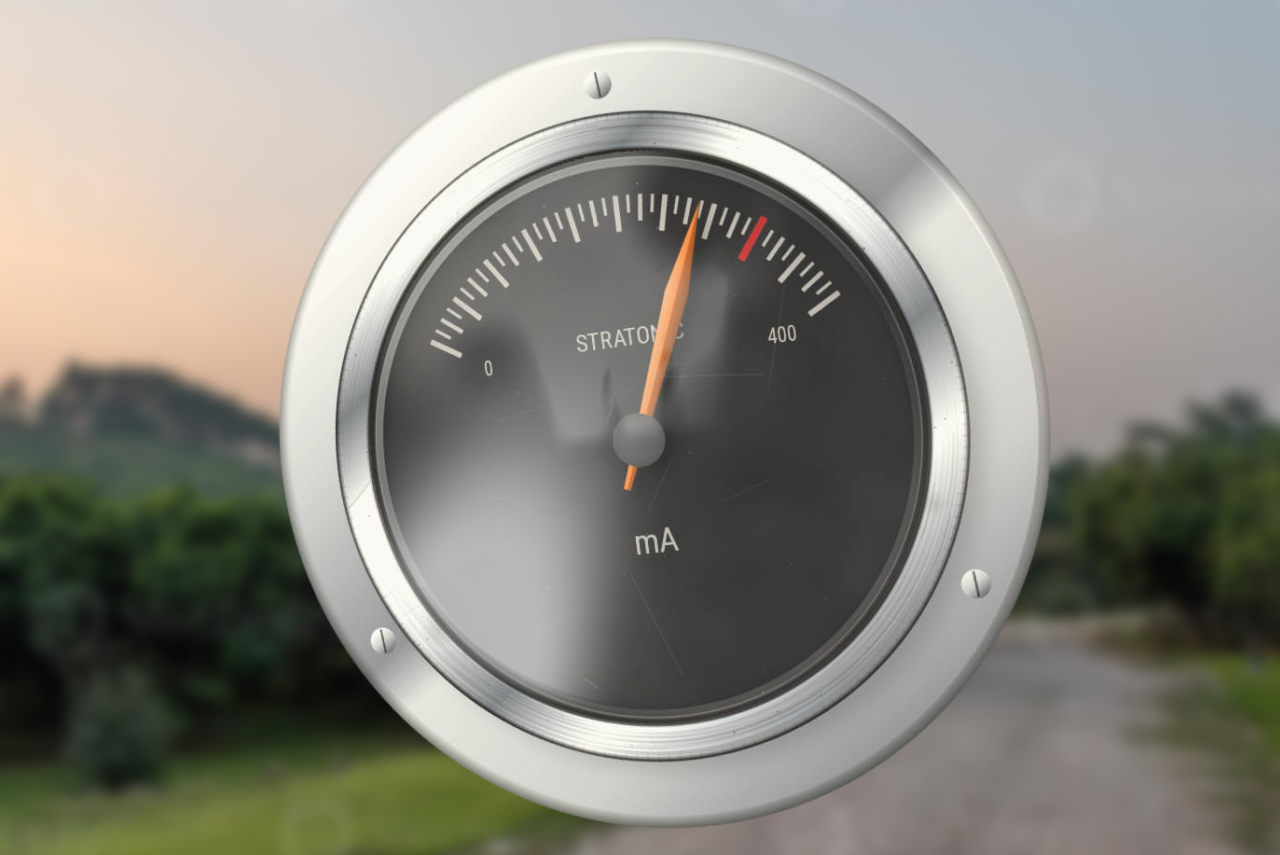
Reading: 270 mA
